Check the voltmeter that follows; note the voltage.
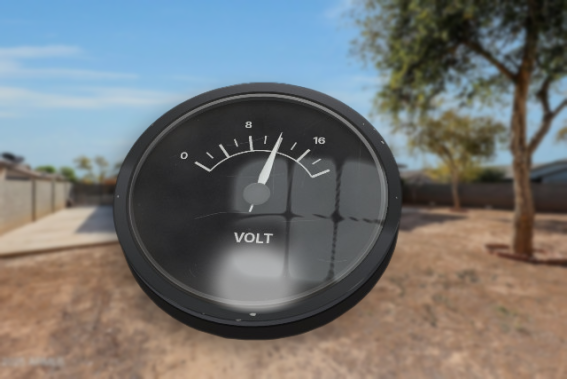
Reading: 12 V
